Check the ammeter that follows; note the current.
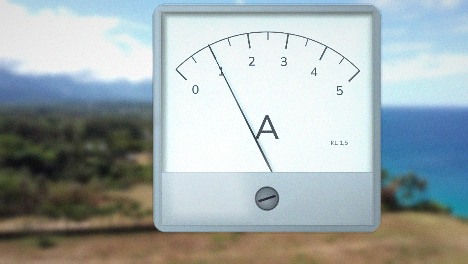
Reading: 1 A
